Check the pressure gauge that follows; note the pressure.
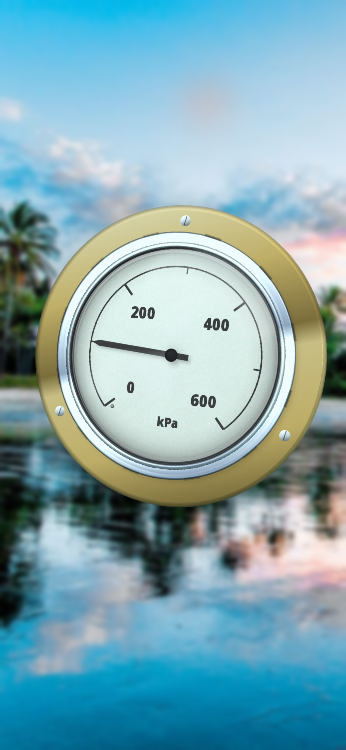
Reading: 100 kPa
